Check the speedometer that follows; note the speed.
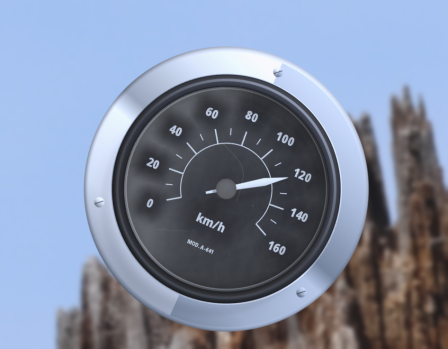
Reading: 120 km/h
